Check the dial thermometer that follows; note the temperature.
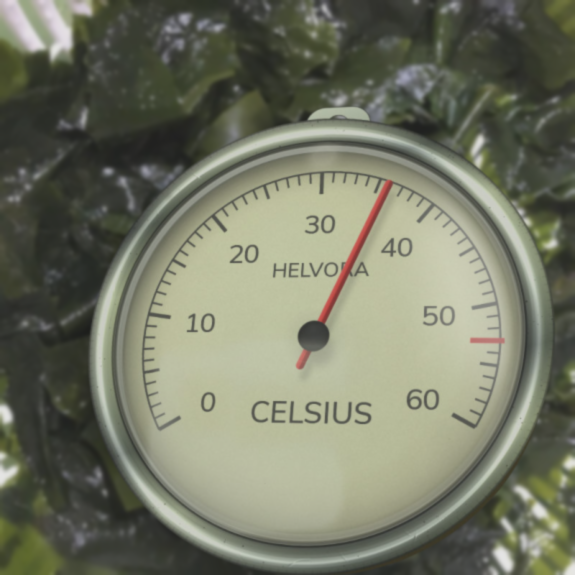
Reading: 36 °C
